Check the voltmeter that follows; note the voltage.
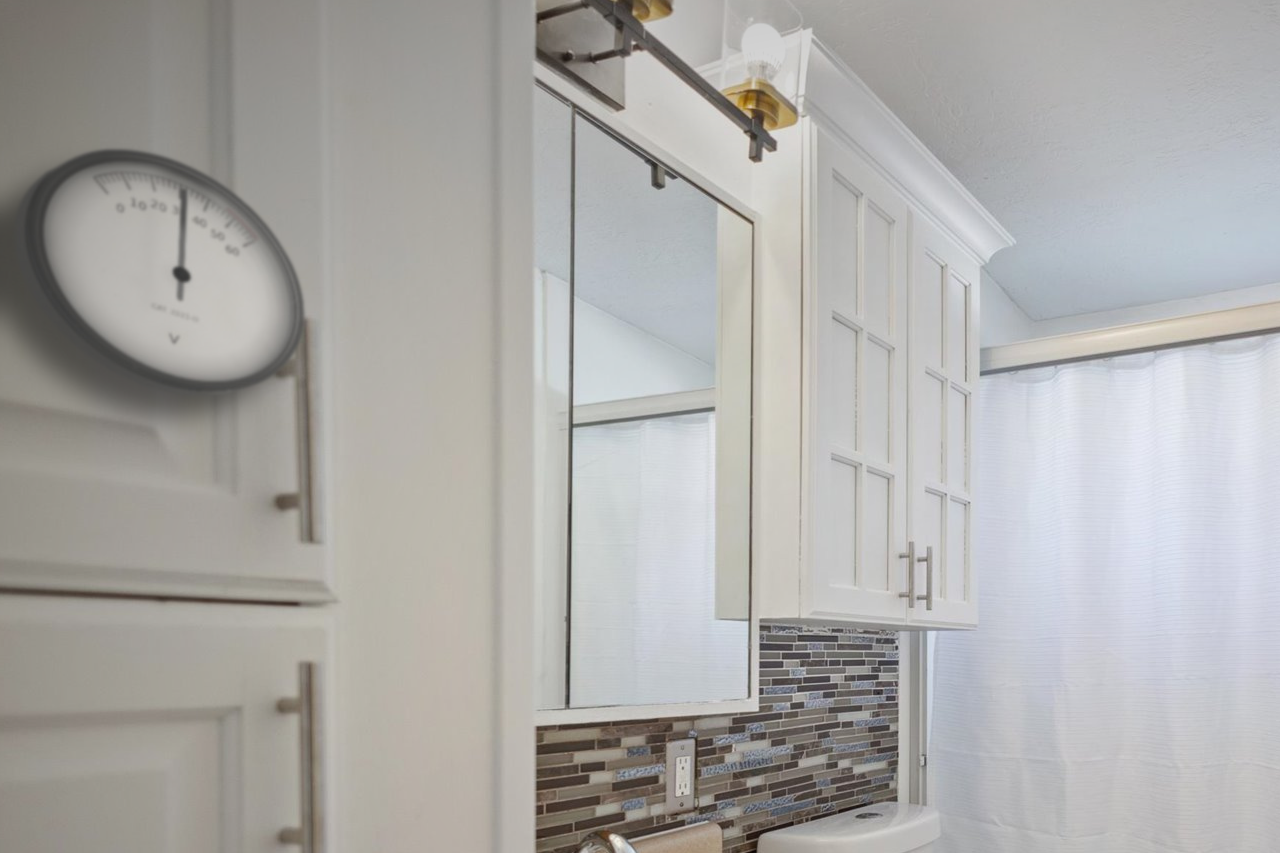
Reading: 30 V
